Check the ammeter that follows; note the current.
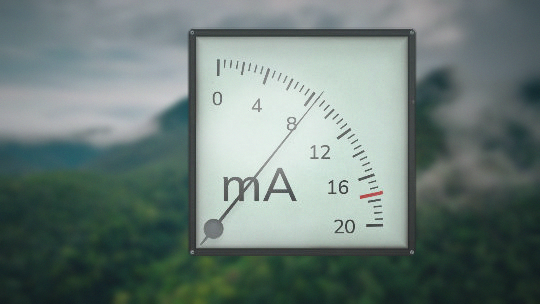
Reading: 8.5 mA
